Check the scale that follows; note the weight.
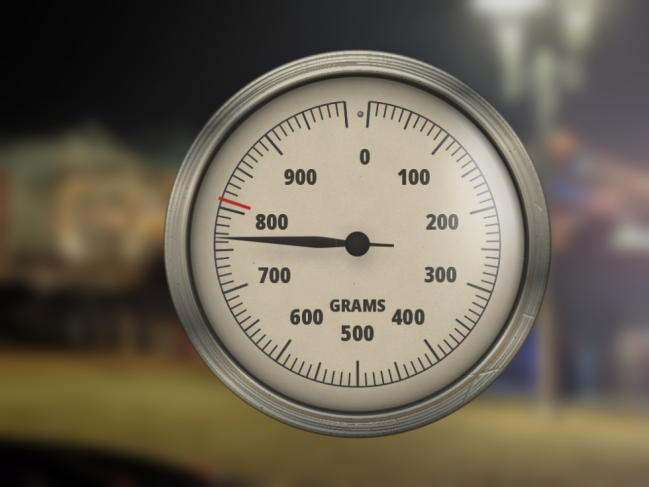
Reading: 765 g
